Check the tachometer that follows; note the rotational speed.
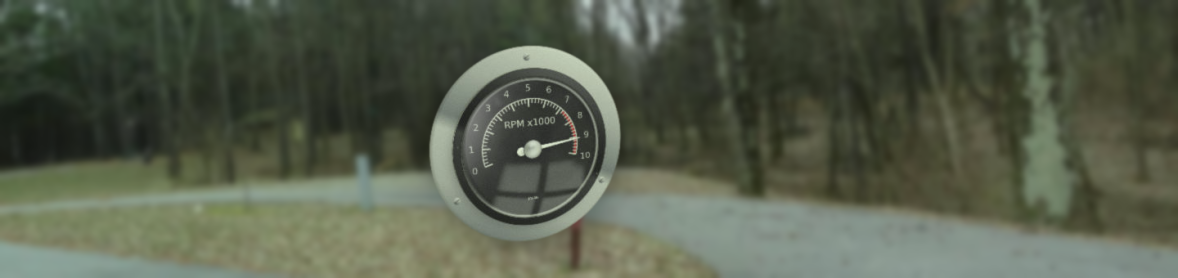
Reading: 9000 rpm
